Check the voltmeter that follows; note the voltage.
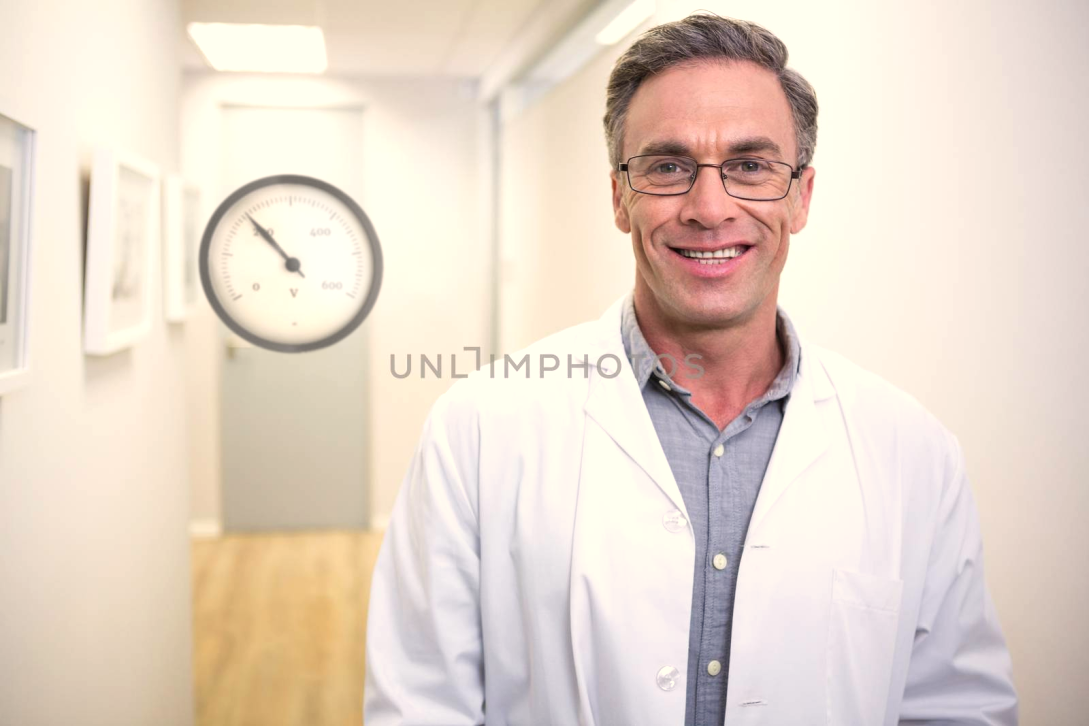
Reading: 200 V
